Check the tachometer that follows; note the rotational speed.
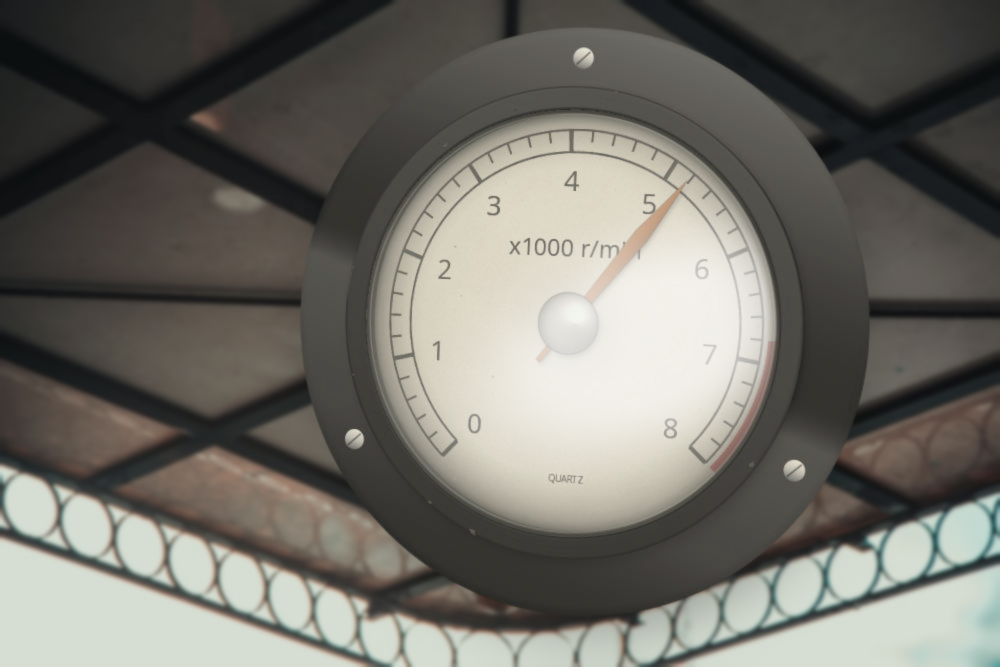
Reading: 5200 rpm
